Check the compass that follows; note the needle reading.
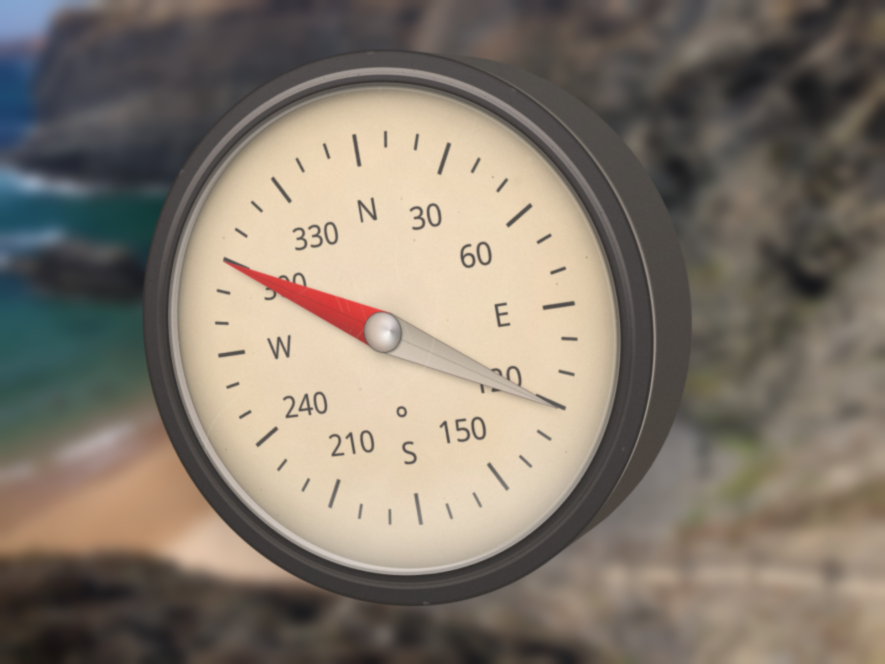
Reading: 300 °
